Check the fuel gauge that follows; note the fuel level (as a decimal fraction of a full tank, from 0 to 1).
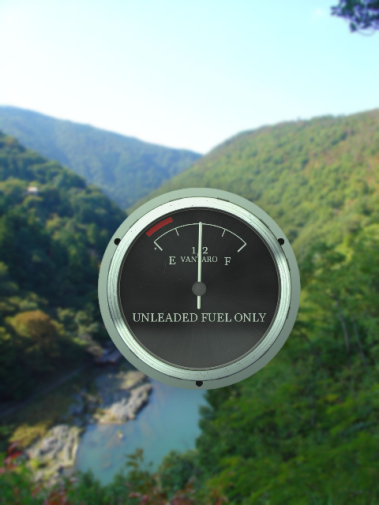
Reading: 0.5
